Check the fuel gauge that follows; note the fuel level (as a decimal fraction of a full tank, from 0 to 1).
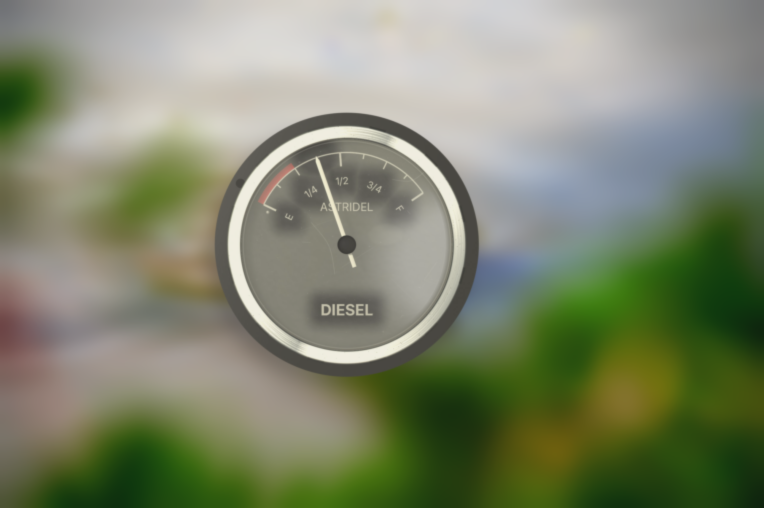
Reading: 0.375
